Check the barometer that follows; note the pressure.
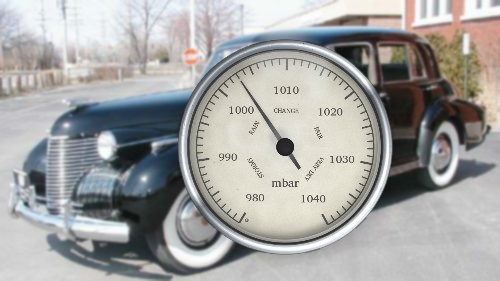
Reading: 1003 mbar
